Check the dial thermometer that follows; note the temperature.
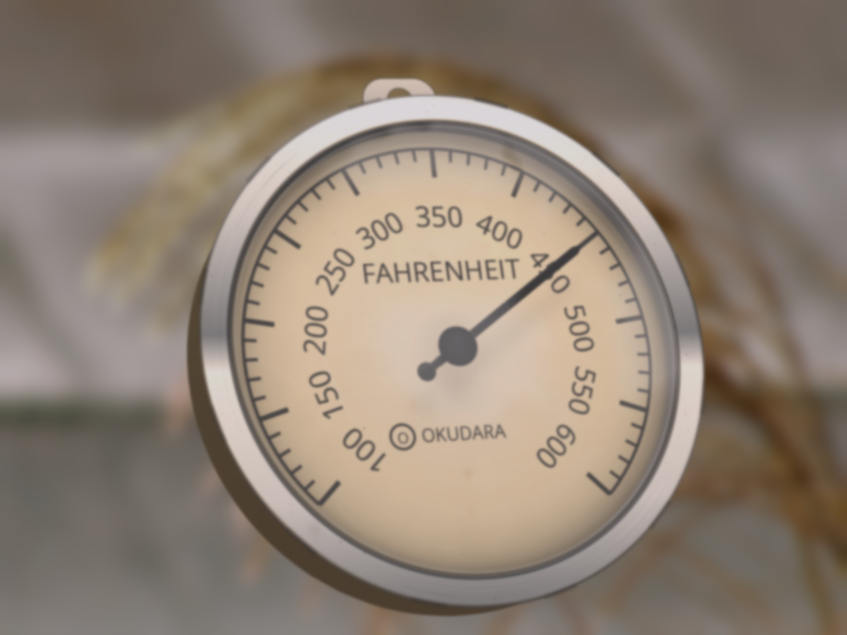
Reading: 450 °F
